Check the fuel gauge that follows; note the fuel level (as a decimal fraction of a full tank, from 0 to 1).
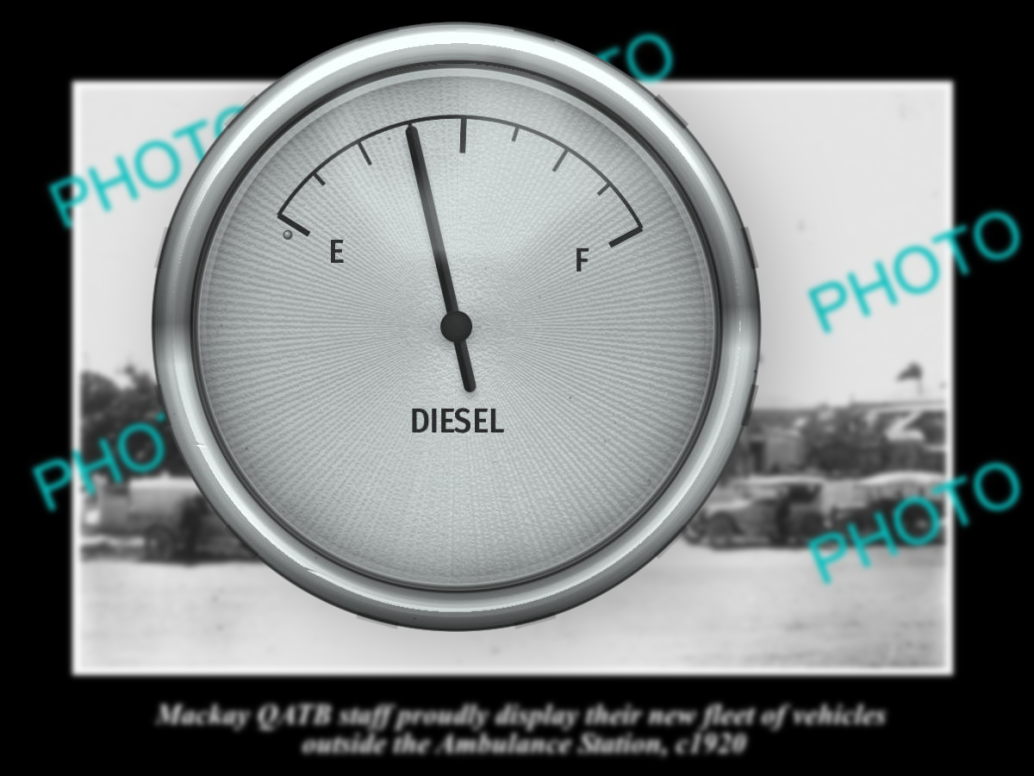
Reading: 0.375
